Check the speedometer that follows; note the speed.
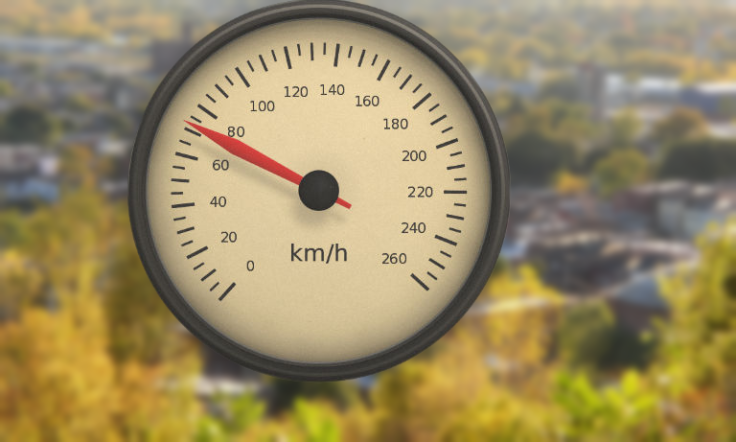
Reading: 72.5 km/h
